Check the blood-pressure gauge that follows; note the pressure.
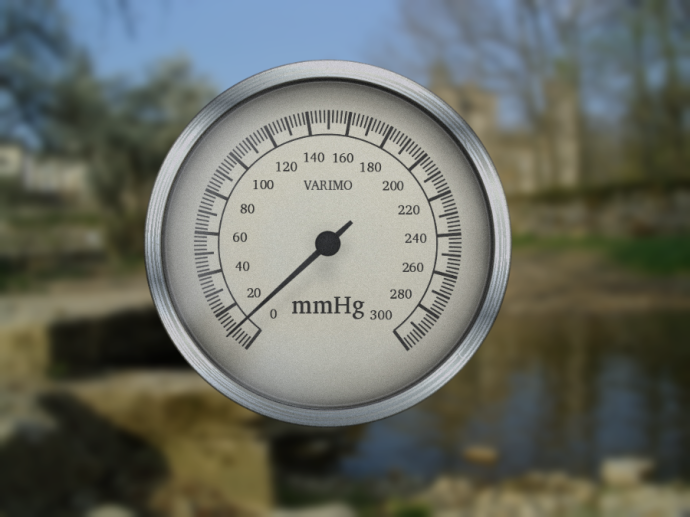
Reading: 10 mmHg
